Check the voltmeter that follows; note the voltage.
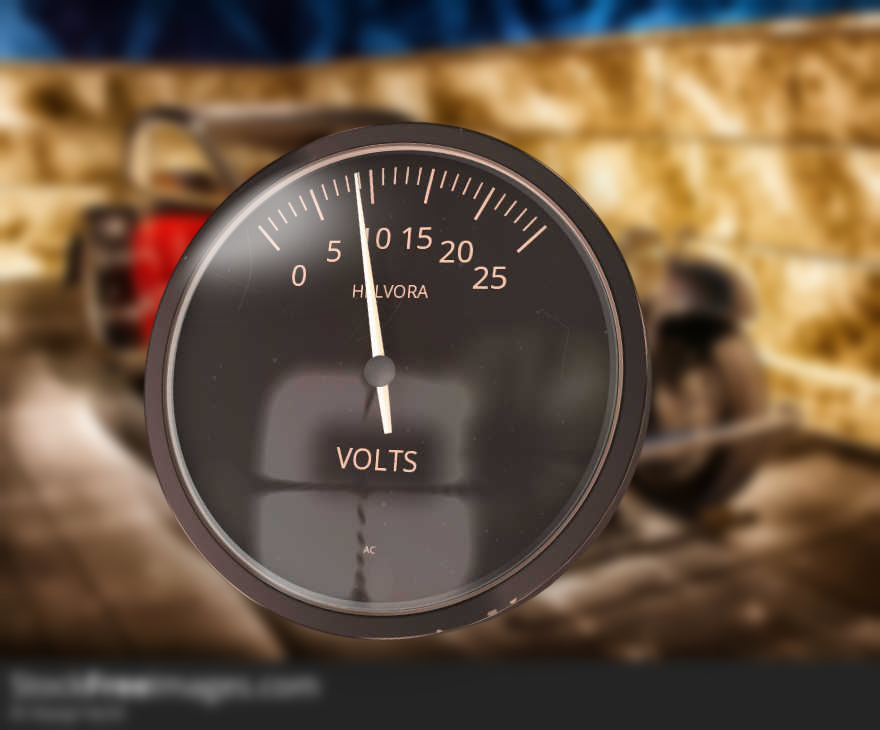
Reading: 9 V
